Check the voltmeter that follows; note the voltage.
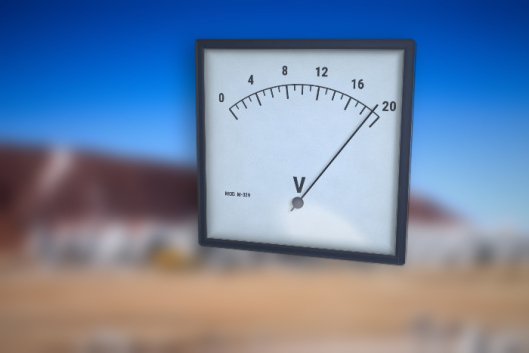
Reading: 19 V
